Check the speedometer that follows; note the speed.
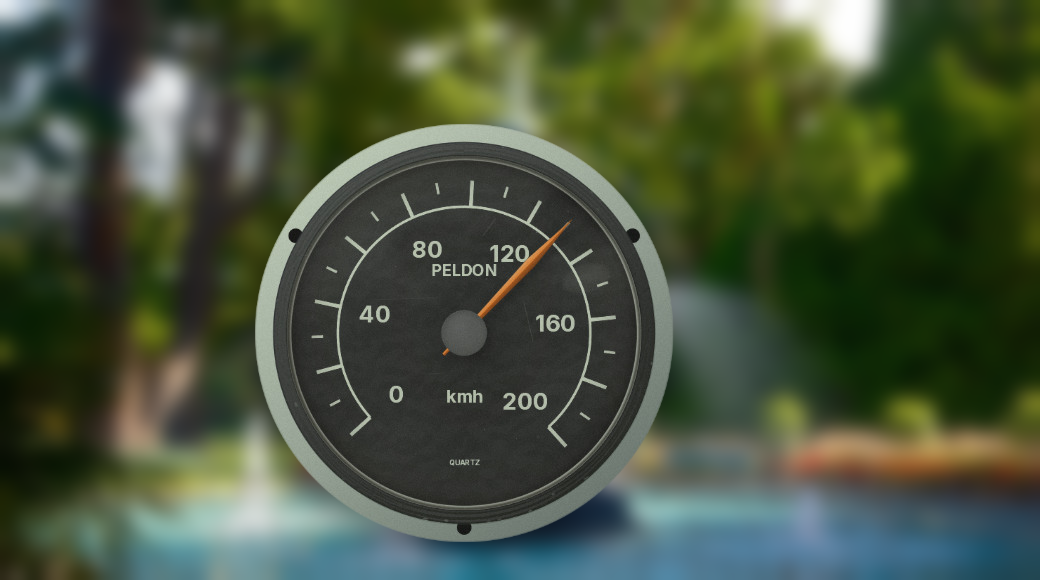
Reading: 130 km/h
